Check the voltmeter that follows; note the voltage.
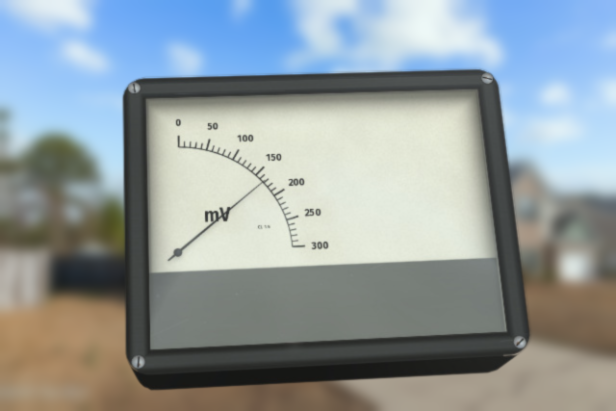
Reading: 170 mV
